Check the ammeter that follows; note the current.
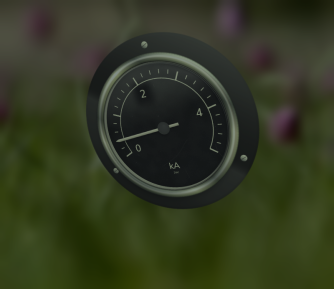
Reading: 0.4 kA
